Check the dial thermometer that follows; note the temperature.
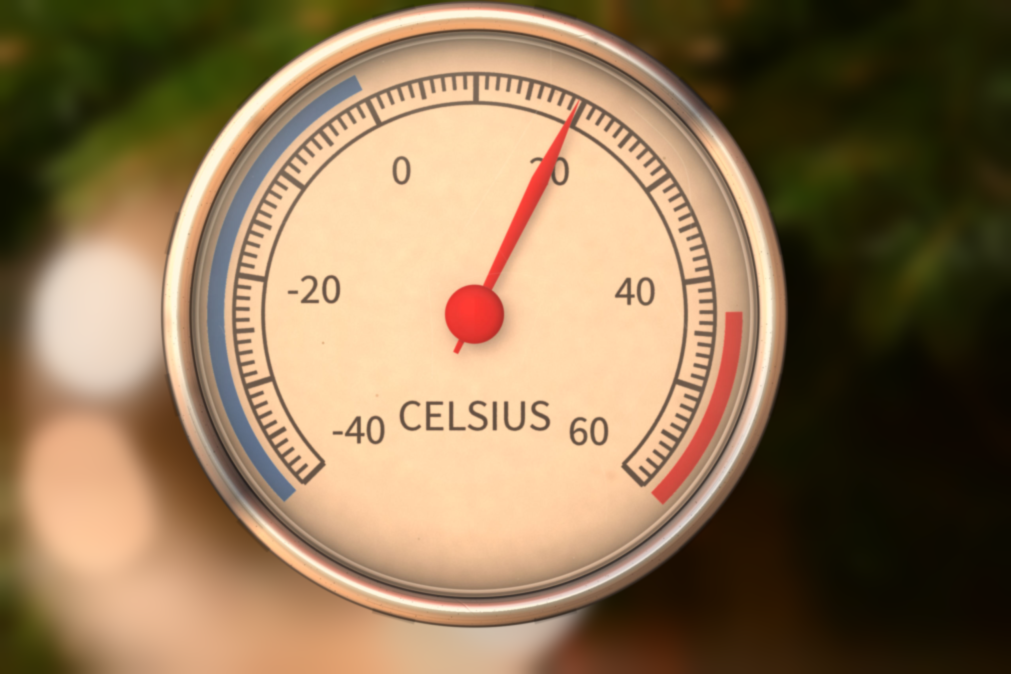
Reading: 19.5 °C
